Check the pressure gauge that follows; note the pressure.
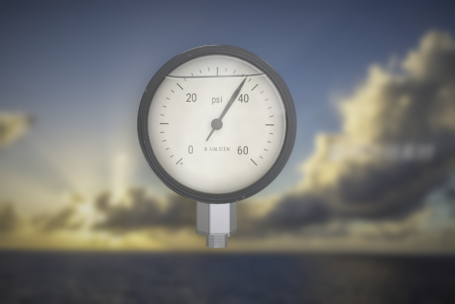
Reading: 37 psi
